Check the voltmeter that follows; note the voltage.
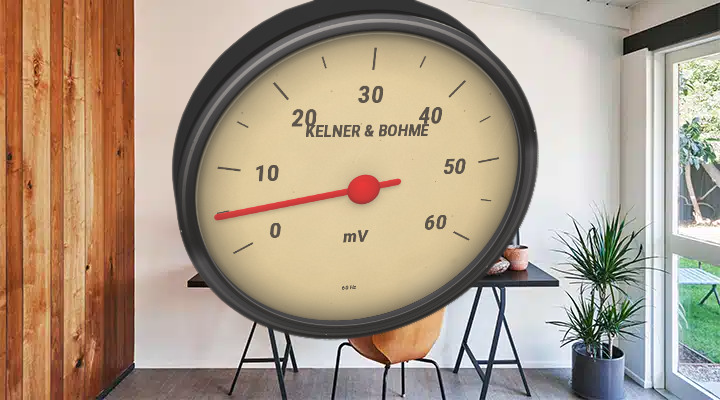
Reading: 5 mV
